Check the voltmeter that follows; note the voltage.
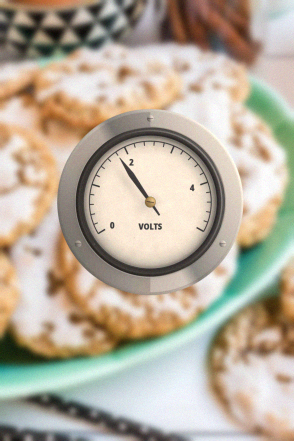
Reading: 1.8 V
